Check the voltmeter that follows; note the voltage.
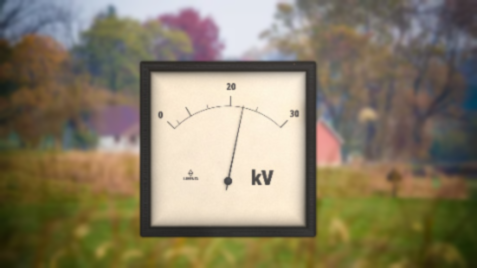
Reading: 22.5 kV
